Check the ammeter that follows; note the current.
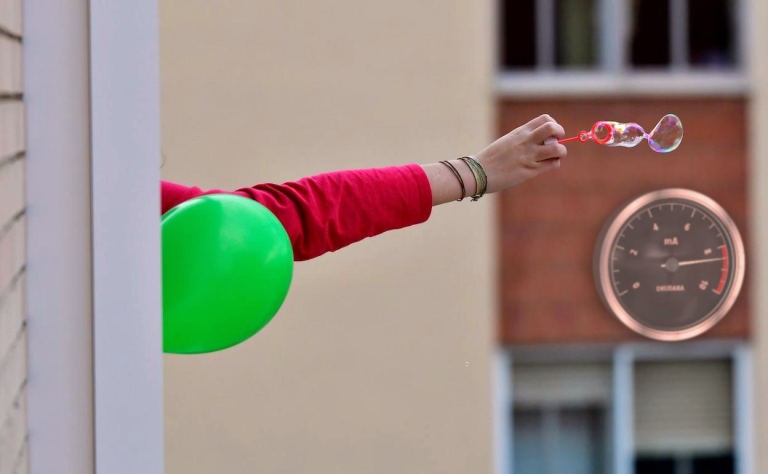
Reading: 8.5 mA
